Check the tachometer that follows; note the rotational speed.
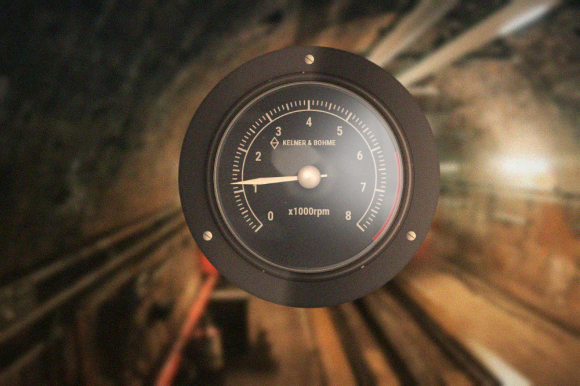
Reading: 1200 rpm
